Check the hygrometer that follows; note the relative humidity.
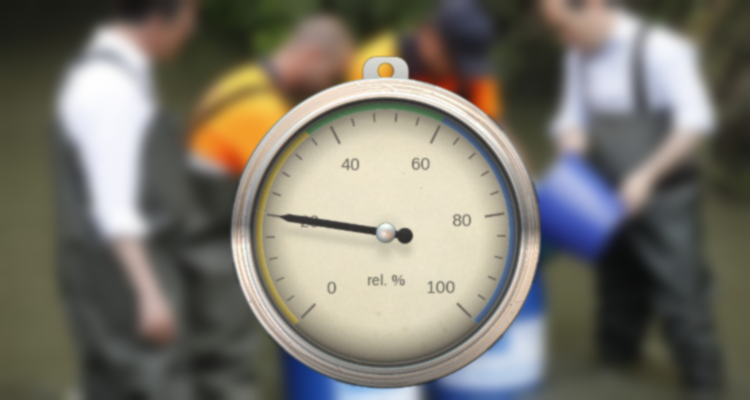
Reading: 20 %
